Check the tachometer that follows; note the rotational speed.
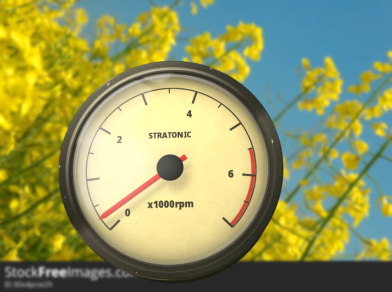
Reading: 250 rpm
